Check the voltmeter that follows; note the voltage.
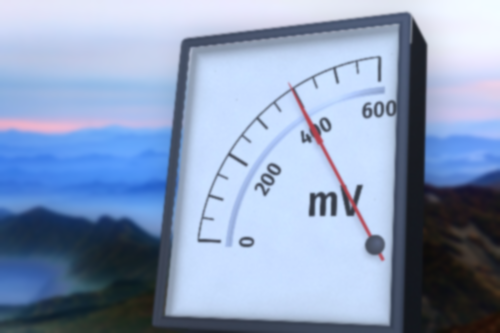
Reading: 400 mV
